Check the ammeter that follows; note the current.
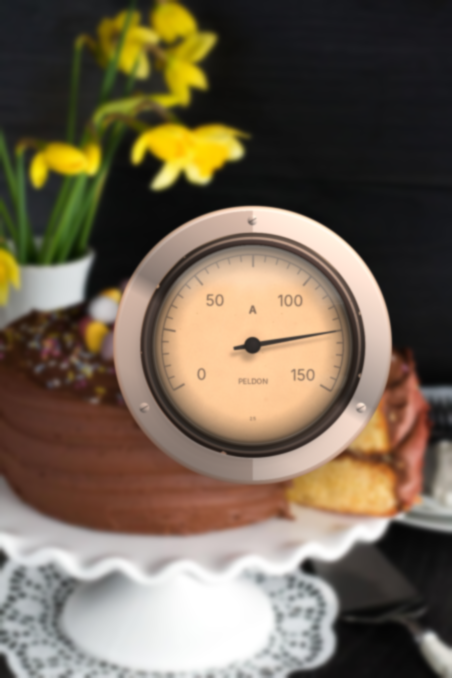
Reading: 125 A
